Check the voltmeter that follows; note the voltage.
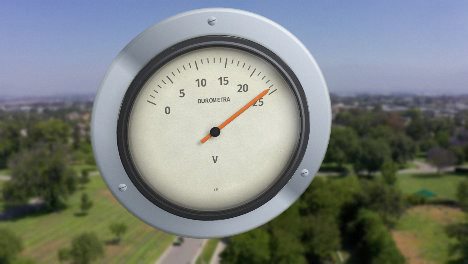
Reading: 24 V
